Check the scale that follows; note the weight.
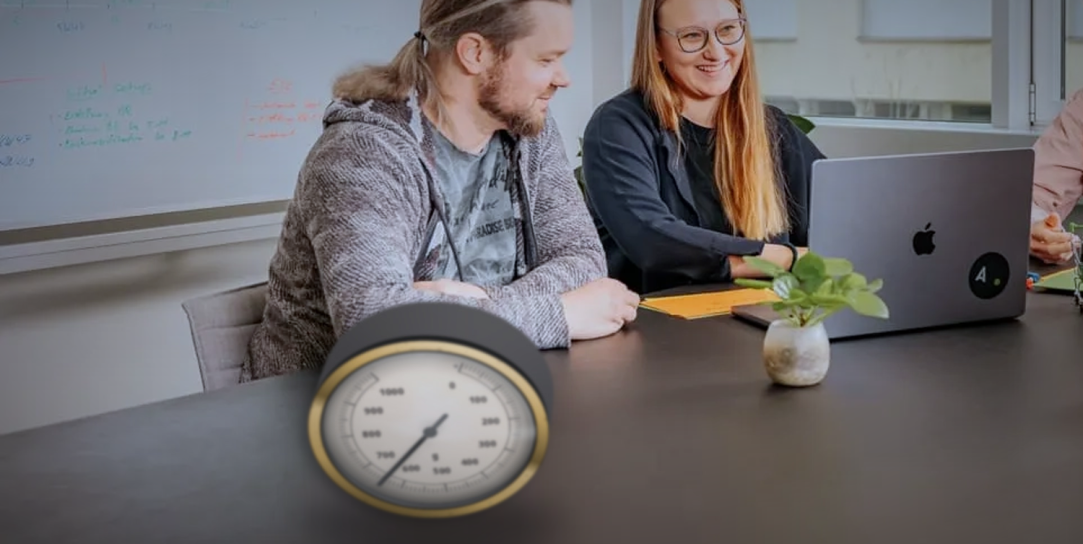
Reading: 650 g
